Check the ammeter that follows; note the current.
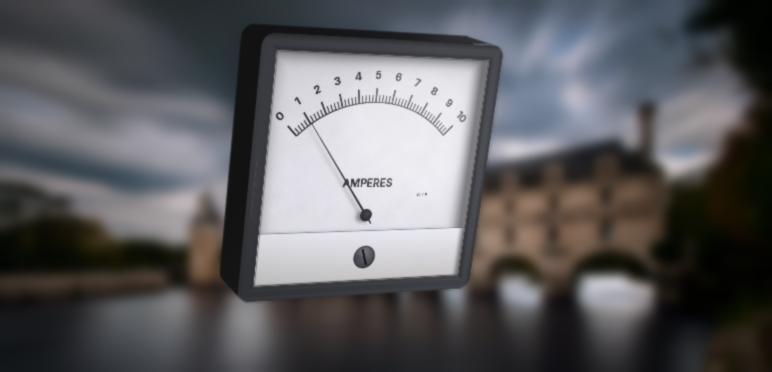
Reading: 1 A
